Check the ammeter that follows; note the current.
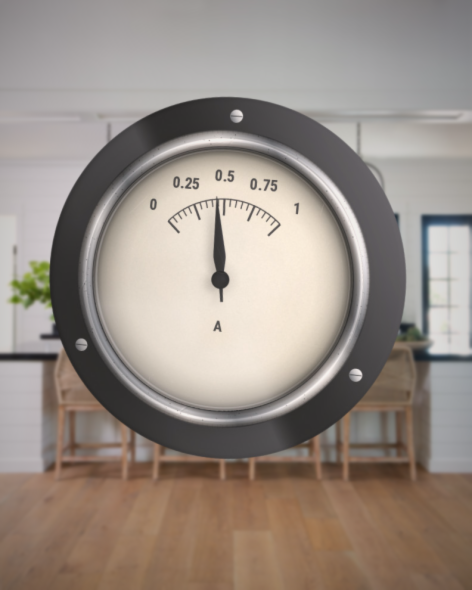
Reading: 0.45 A
